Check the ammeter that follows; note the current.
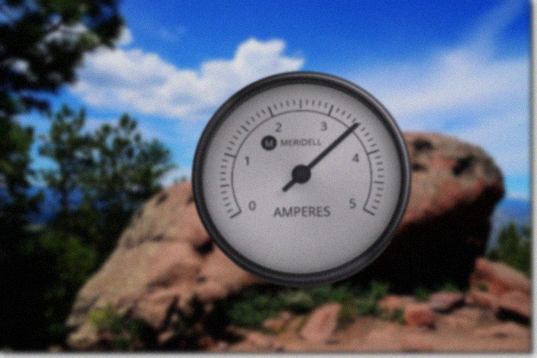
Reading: 3.5 A
